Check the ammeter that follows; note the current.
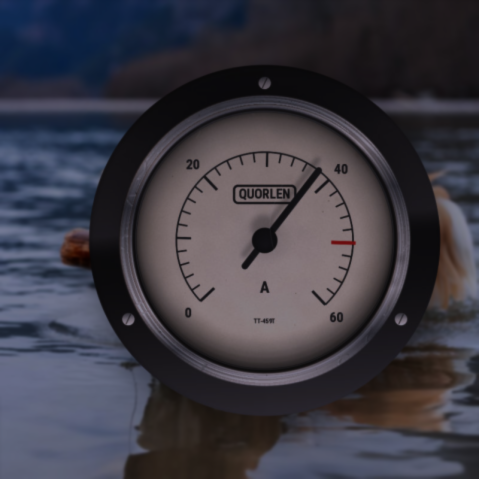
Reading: 38 A
